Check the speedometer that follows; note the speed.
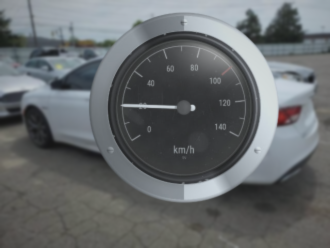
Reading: 20 km/h
